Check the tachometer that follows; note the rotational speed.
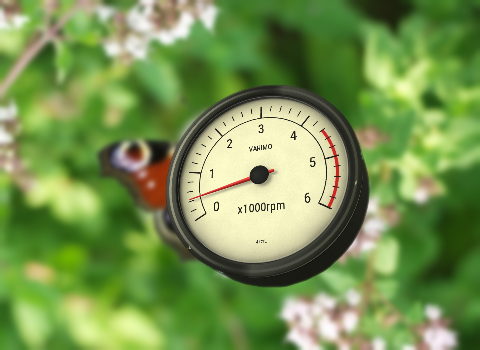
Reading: 400 rpm
